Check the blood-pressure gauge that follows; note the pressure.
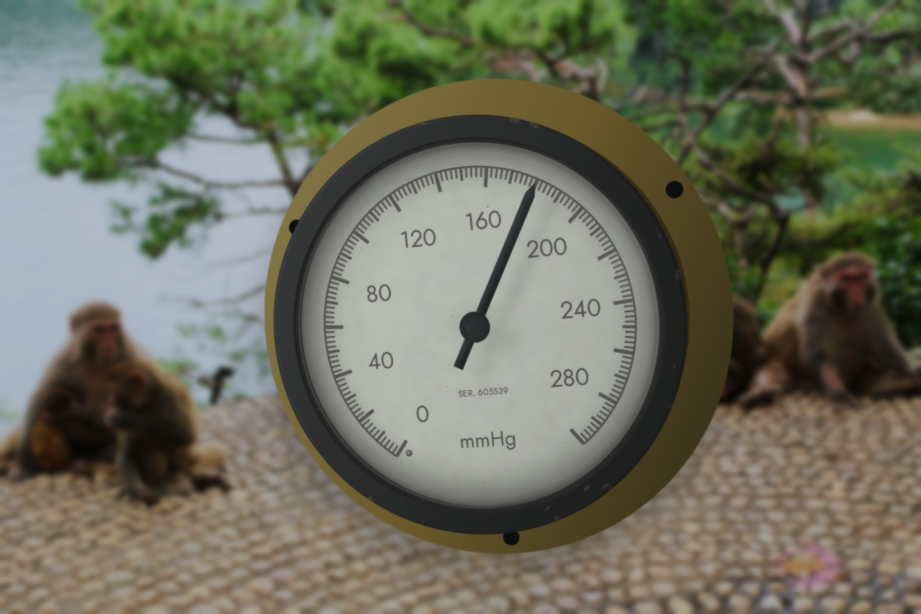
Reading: 180 mmHg
